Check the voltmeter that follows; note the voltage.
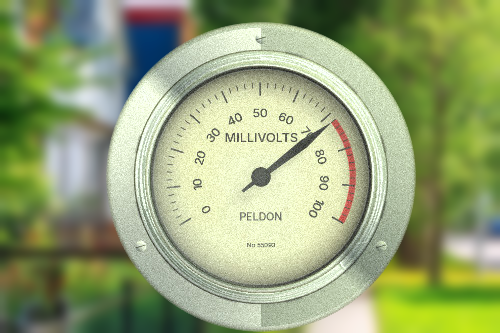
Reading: 72 mV
